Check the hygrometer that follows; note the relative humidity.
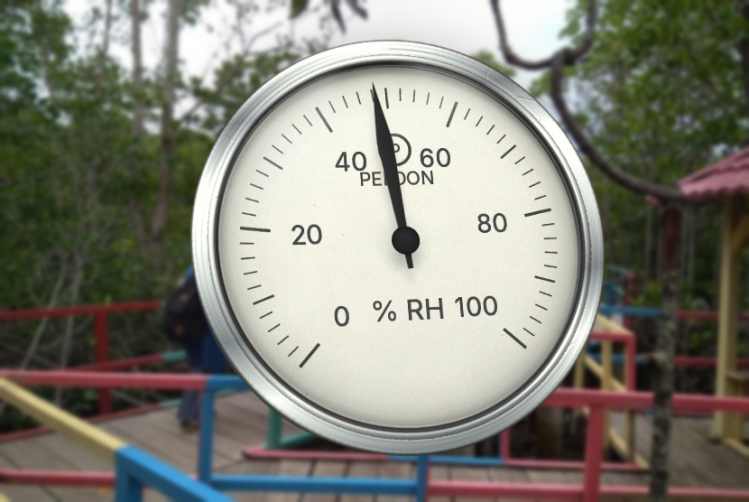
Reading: 48 %
